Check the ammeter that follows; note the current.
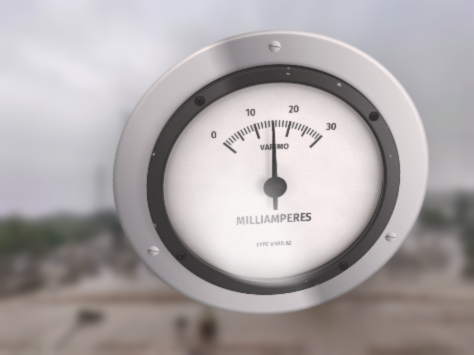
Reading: 15 mA
